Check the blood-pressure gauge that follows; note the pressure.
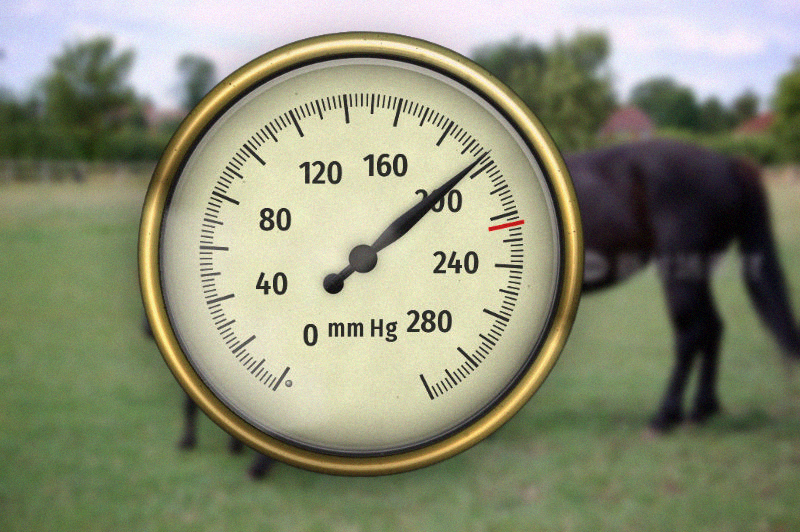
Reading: 196 mmHg
